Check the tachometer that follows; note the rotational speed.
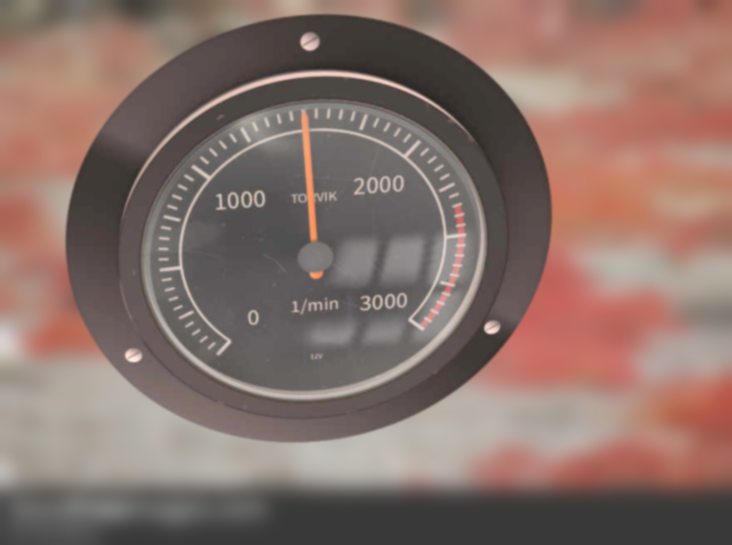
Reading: 1500 rpm
